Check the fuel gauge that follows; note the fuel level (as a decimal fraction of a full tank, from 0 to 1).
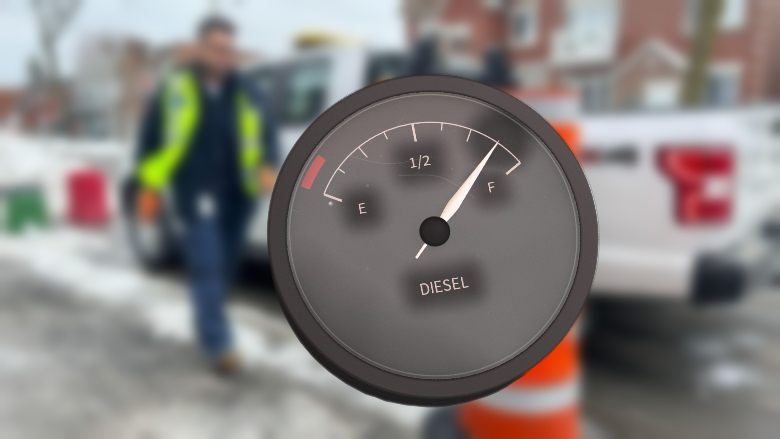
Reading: 0.875
